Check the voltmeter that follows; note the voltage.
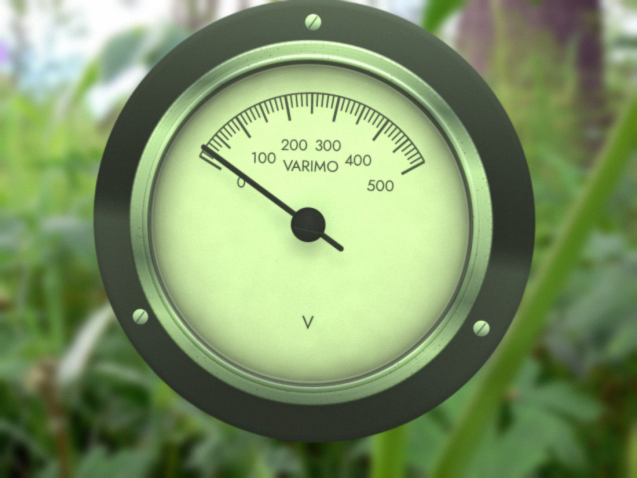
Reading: 20 V
